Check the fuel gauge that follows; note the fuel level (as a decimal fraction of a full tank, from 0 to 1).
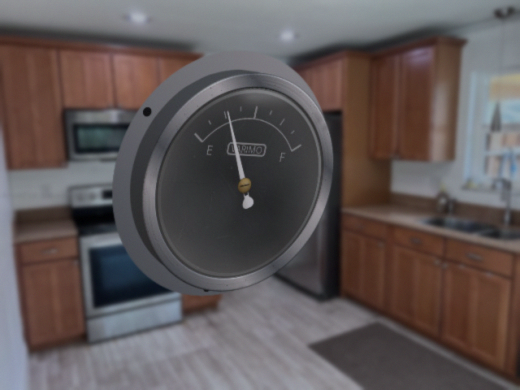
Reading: 0.25
